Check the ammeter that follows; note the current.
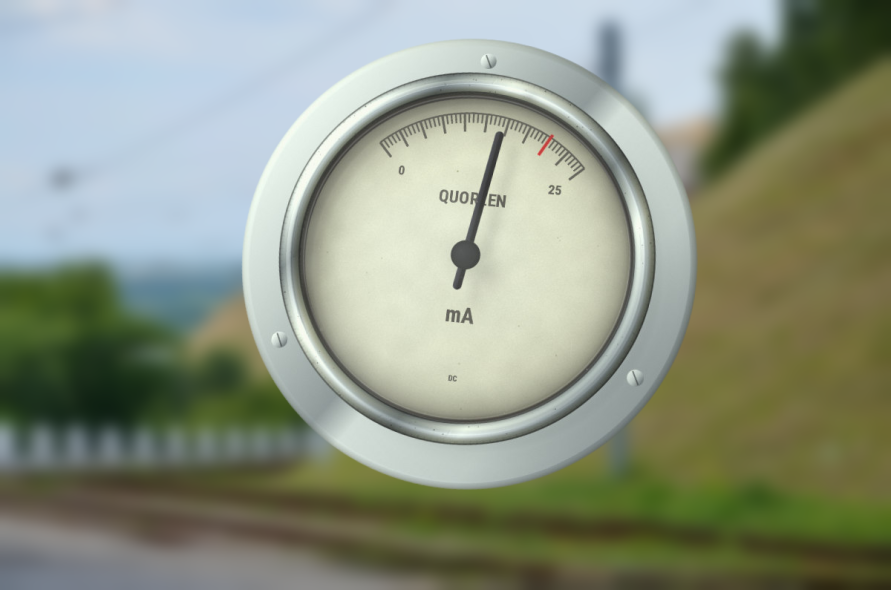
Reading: 14.5 mA
